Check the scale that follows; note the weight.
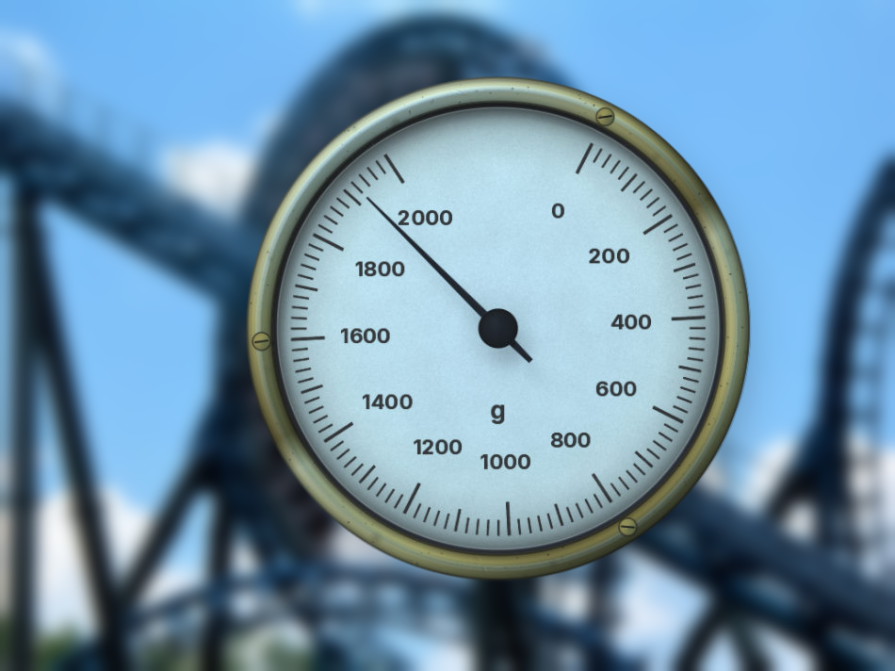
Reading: 1920 g
